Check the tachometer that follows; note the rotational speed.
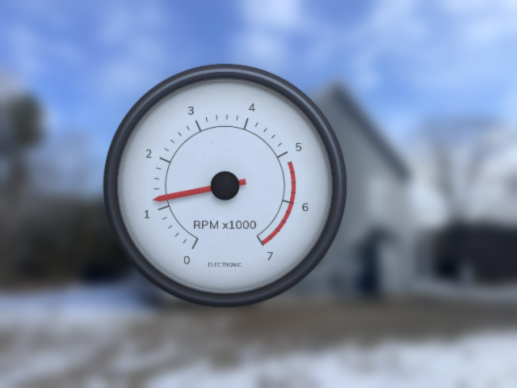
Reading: 1200 rpm
